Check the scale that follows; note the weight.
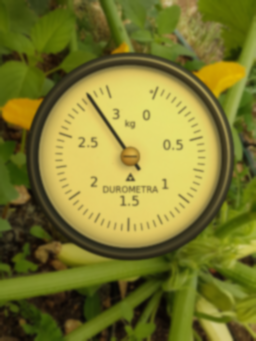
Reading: 2.85 kg
